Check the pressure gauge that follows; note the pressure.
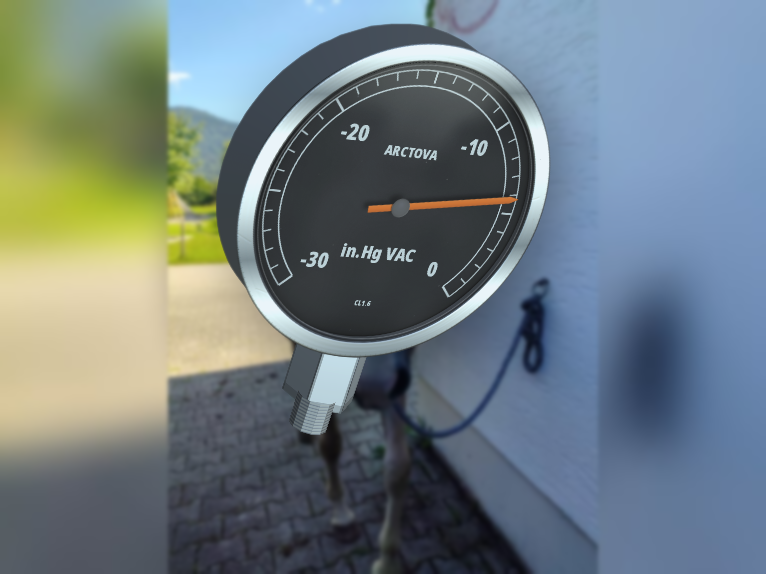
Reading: -6 inHg
